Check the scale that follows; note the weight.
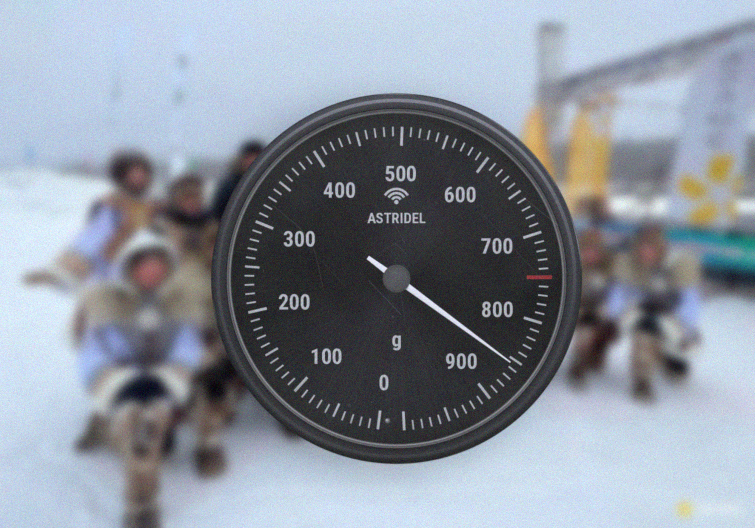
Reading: 855 g
